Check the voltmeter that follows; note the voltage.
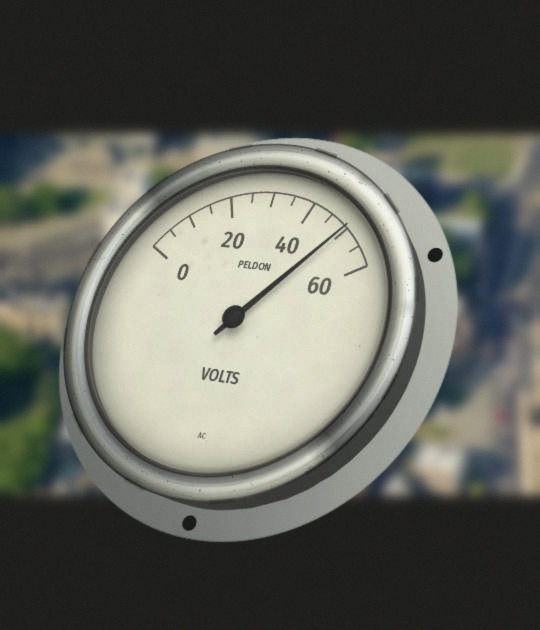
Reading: 50 V
